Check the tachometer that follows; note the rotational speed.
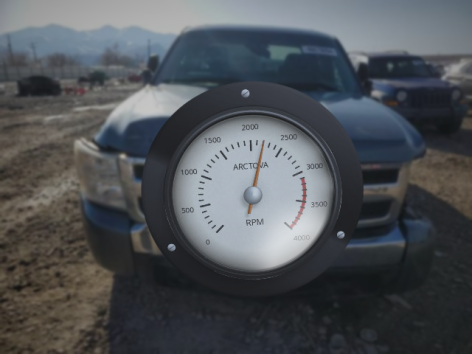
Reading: 2200 rpm
